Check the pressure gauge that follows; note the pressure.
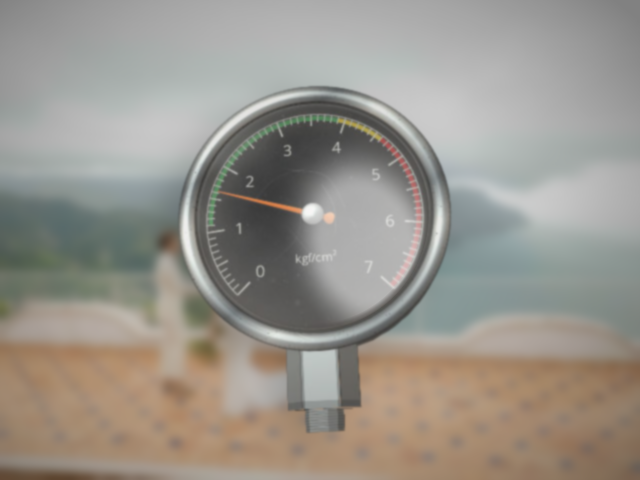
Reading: 1.6 kg/cm²
